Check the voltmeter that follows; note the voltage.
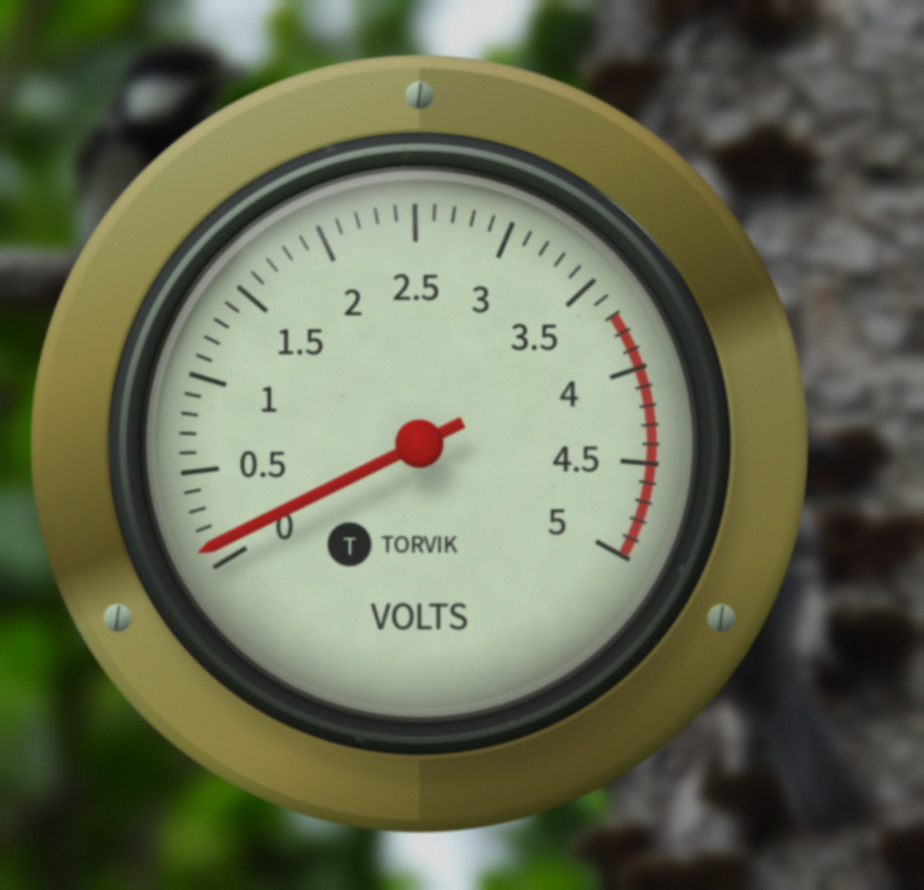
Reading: 0.1 V
